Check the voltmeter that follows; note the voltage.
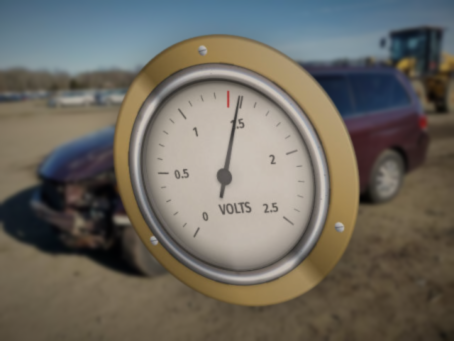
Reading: 1.5 V
